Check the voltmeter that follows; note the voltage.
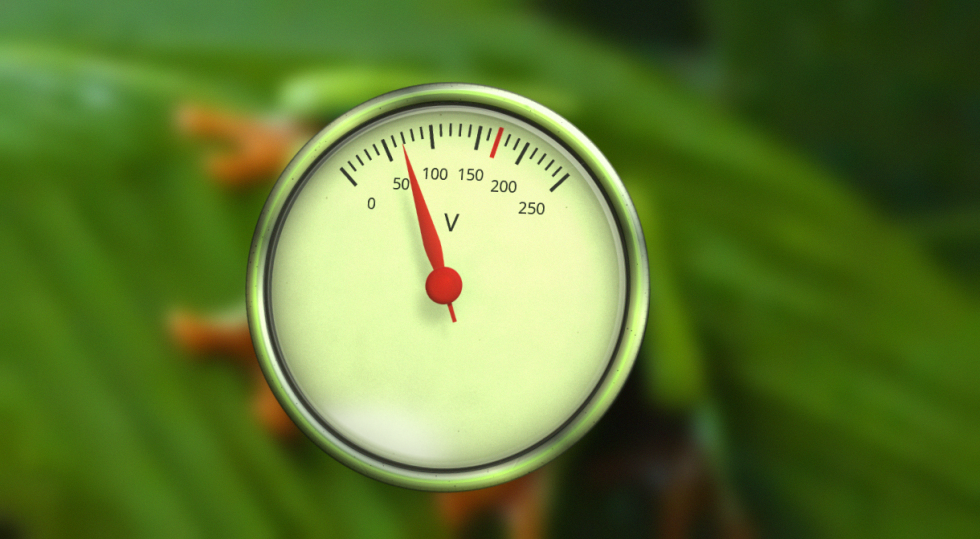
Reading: 70 V
